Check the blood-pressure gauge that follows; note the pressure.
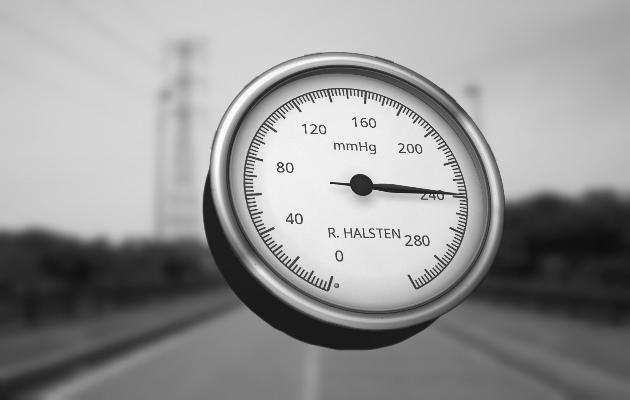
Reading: 240 mmHg
